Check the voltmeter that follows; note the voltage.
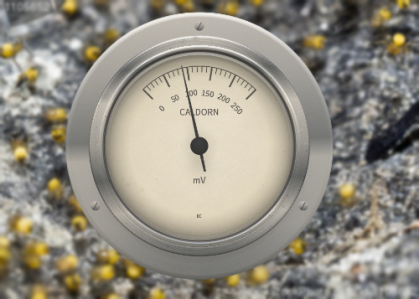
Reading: 90 mV
